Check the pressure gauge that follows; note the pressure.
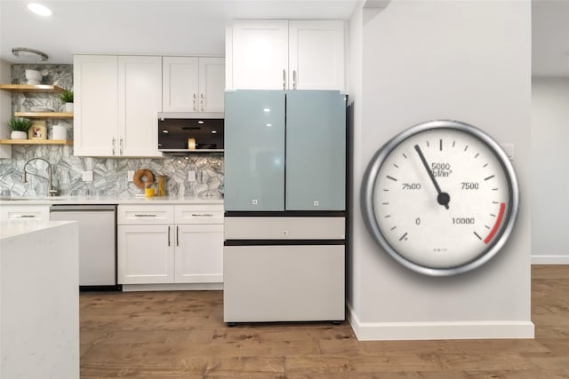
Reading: 4000 psi
